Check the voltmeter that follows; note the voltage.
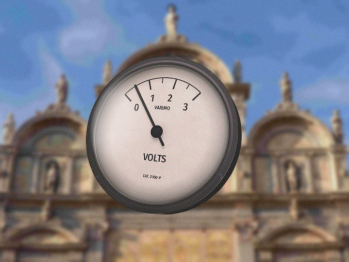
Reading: 0.5 V
